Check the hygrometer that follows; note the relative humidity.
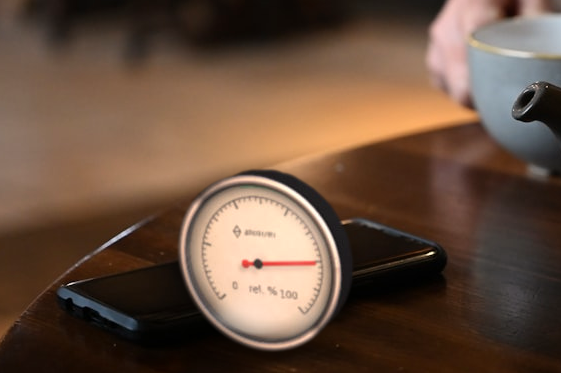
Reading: 80 %
